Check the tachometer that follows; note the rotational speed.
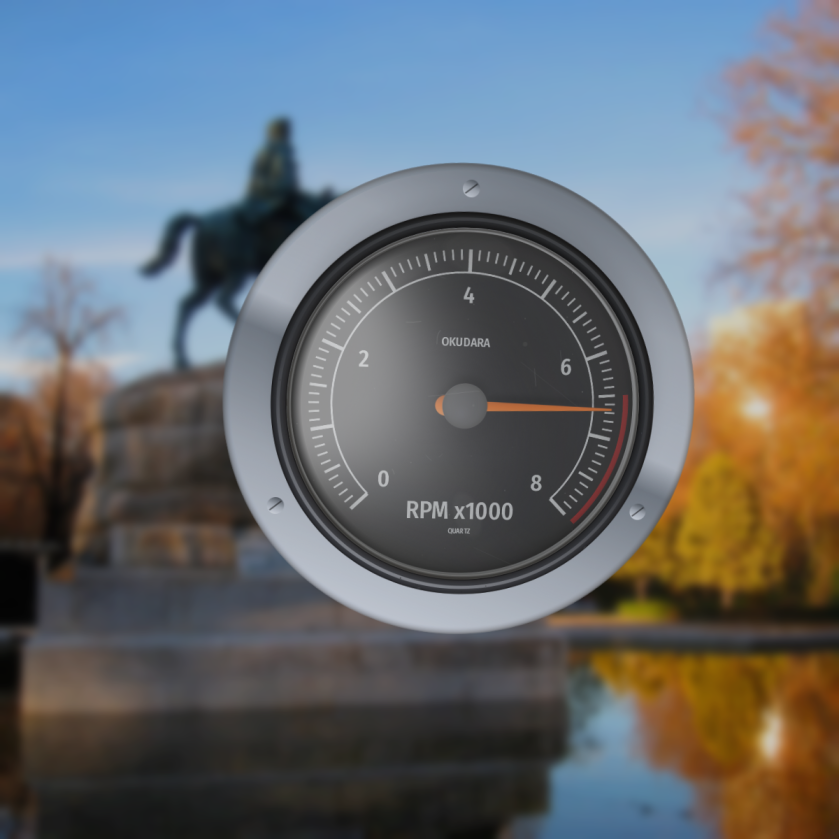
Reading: 6650 rpm
